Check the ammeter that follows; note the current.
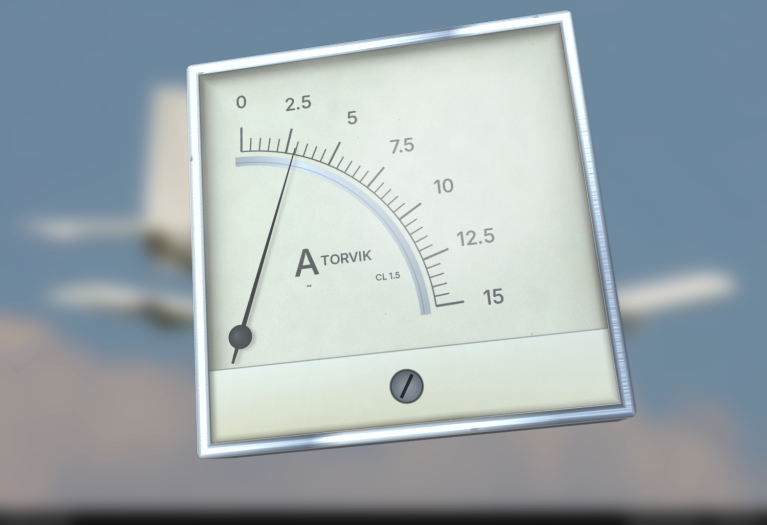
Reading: 3 A
